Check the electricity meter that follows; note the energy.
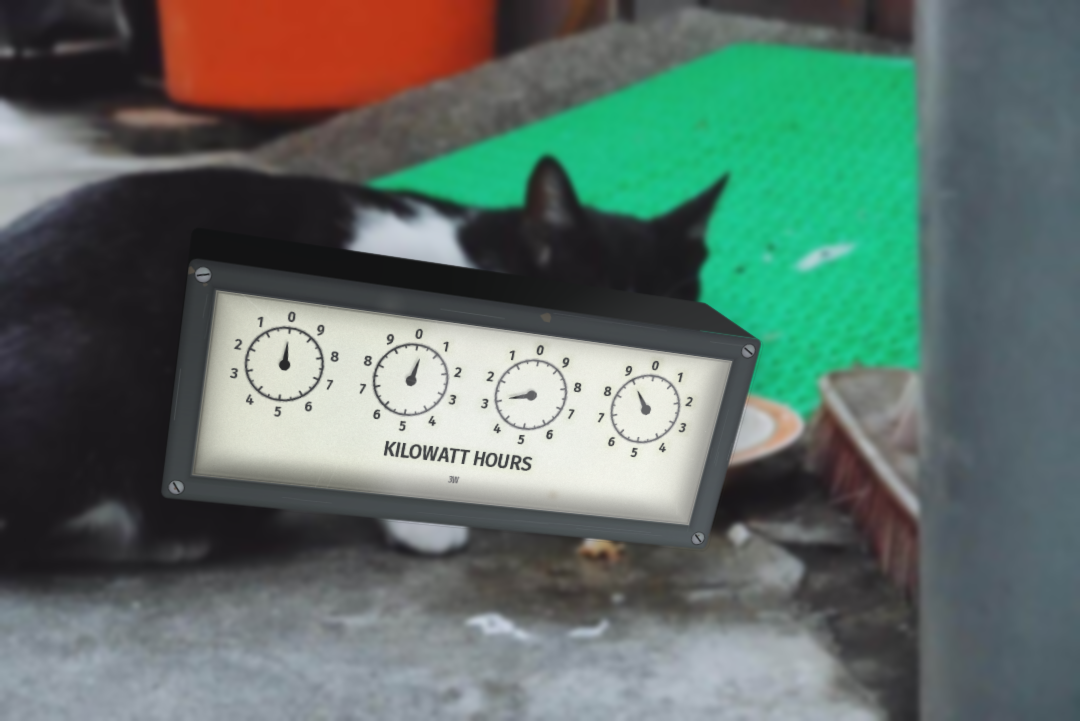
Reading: 29 kWh
